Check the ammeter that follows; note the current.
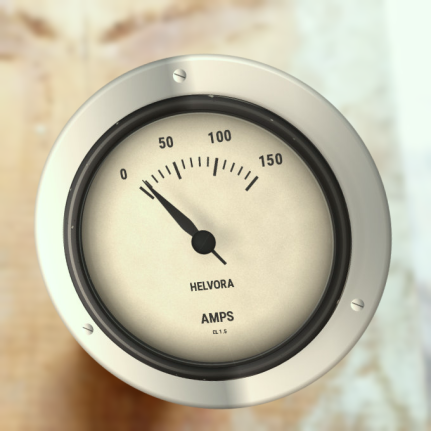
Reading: 10 A
